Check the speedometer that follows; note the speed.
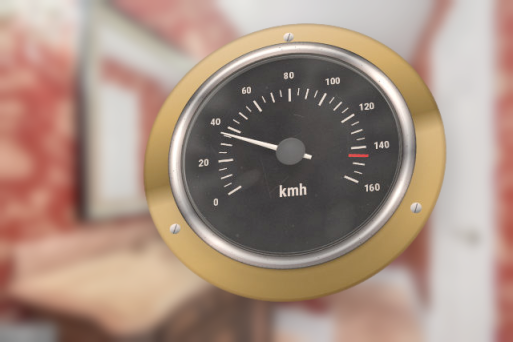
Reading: 35 km/h
